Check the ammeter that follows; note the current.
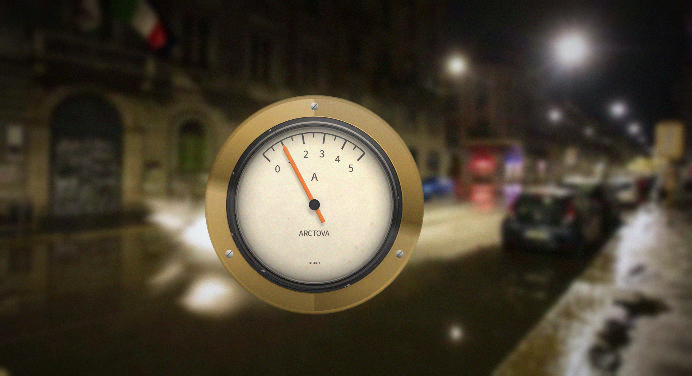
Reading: 1 A
